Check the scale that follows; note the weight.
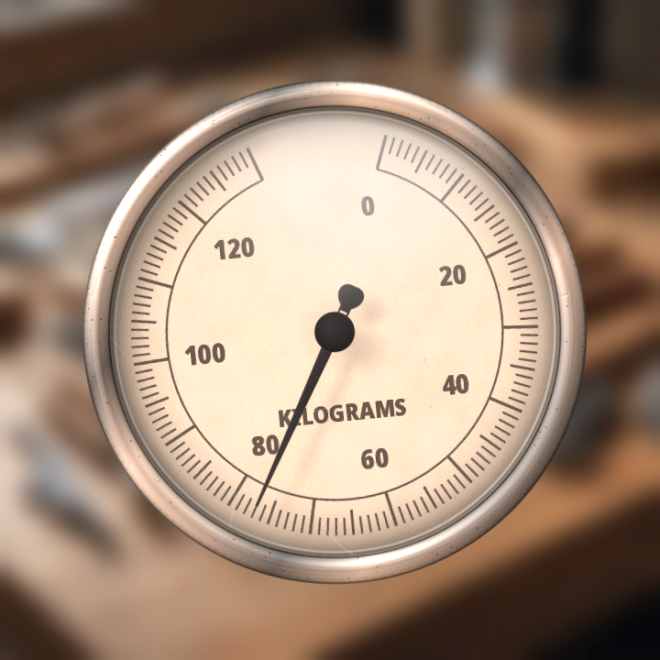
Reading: 77 kg
